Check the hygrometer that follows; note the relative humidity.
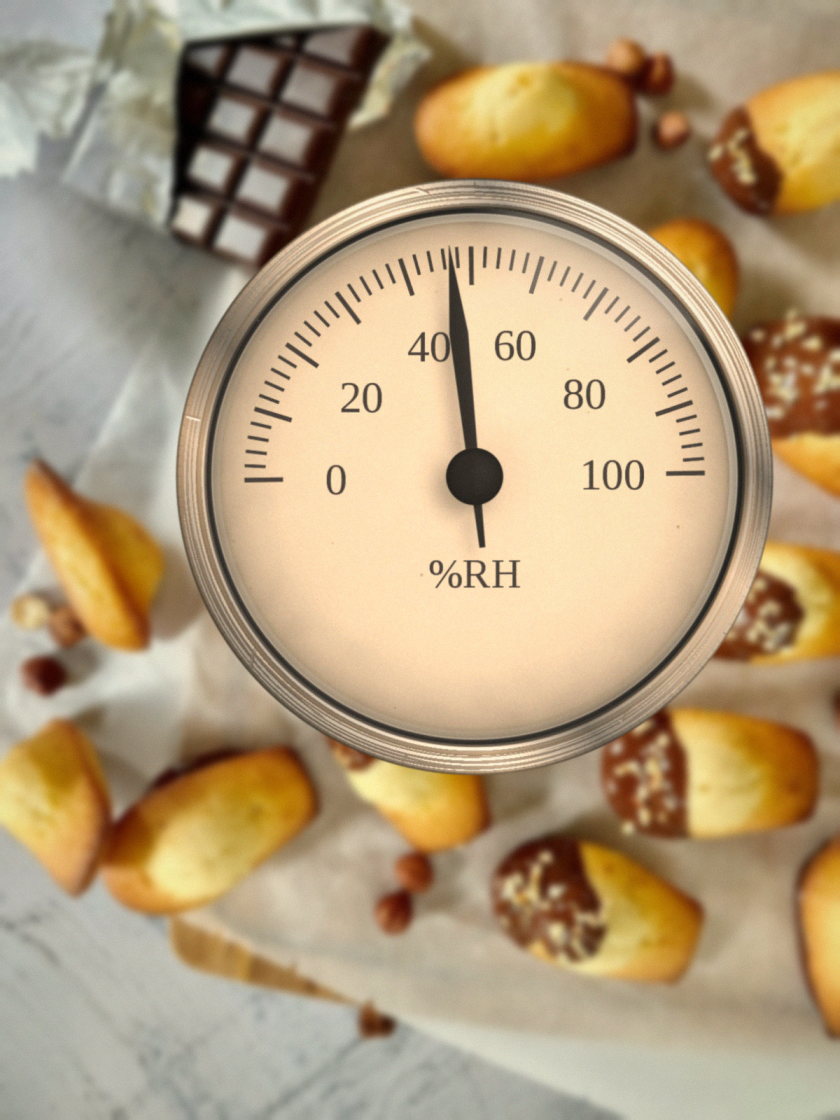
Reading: 47 %
